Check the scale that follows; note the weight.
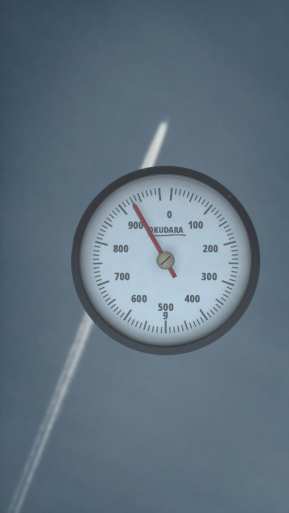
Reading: 930 g
